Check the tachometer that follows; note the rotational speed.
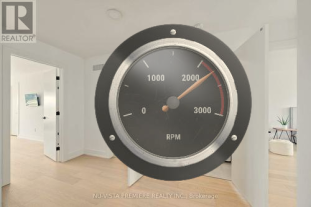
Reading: 2250 rpm
